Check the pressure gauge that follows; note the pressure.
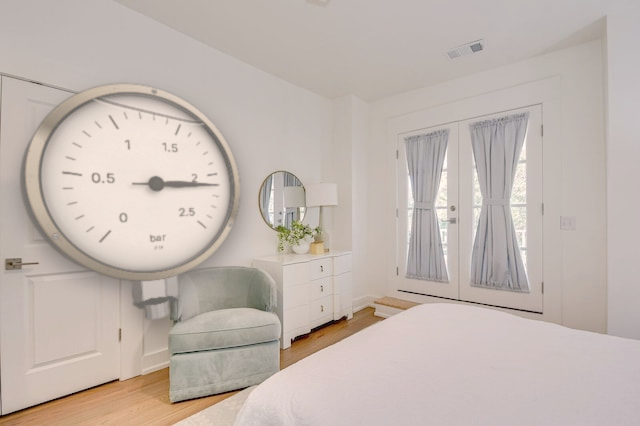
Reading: 2.1 bar
